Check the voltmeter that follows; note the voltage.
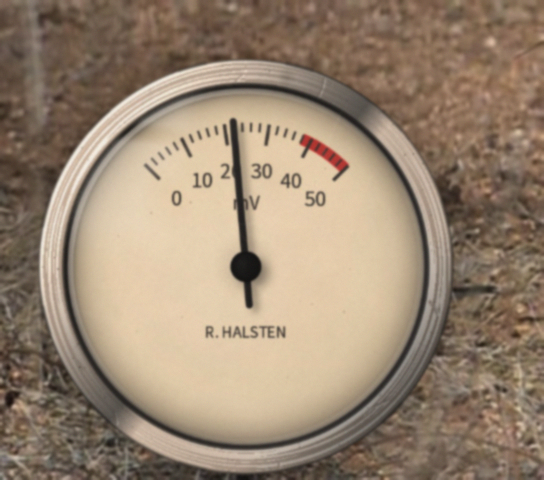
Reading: 22 mV
